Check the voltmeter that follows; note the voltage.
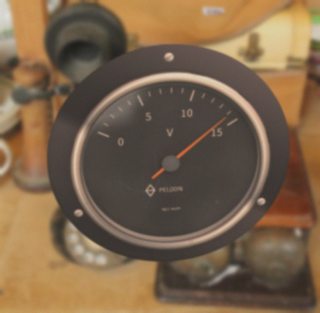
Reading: 14 V
